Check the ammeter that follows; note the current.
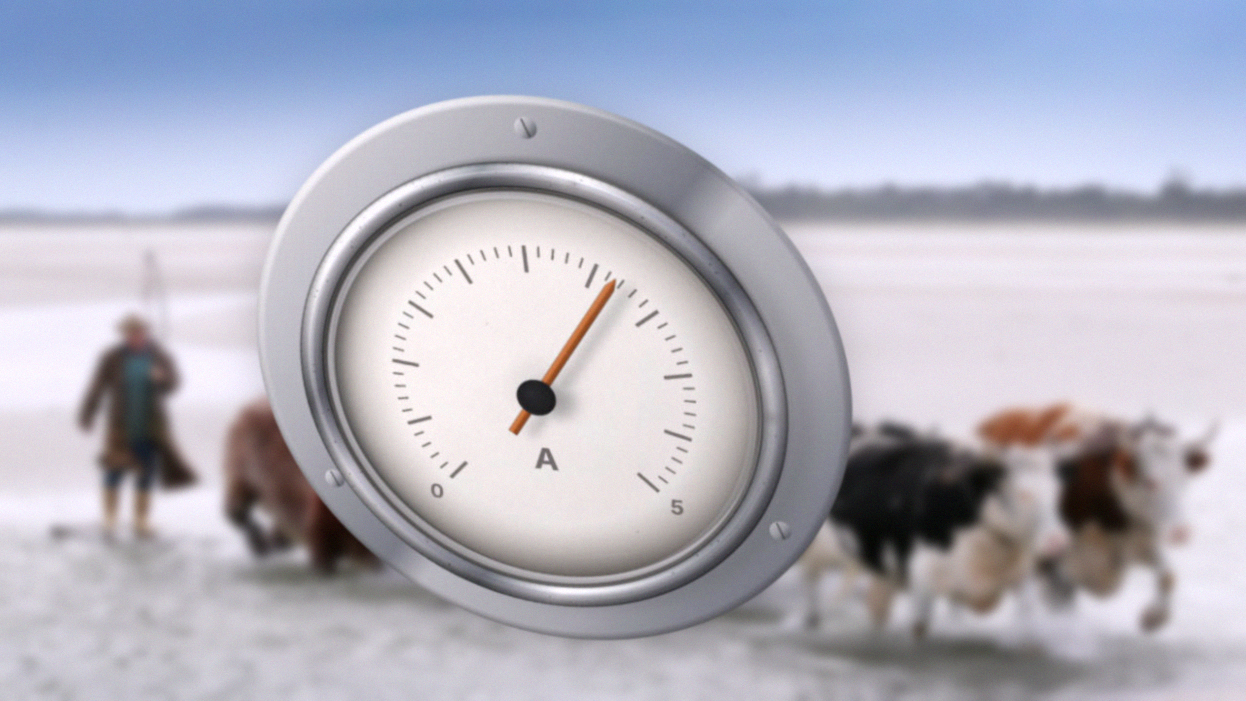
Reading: 3.15 A
